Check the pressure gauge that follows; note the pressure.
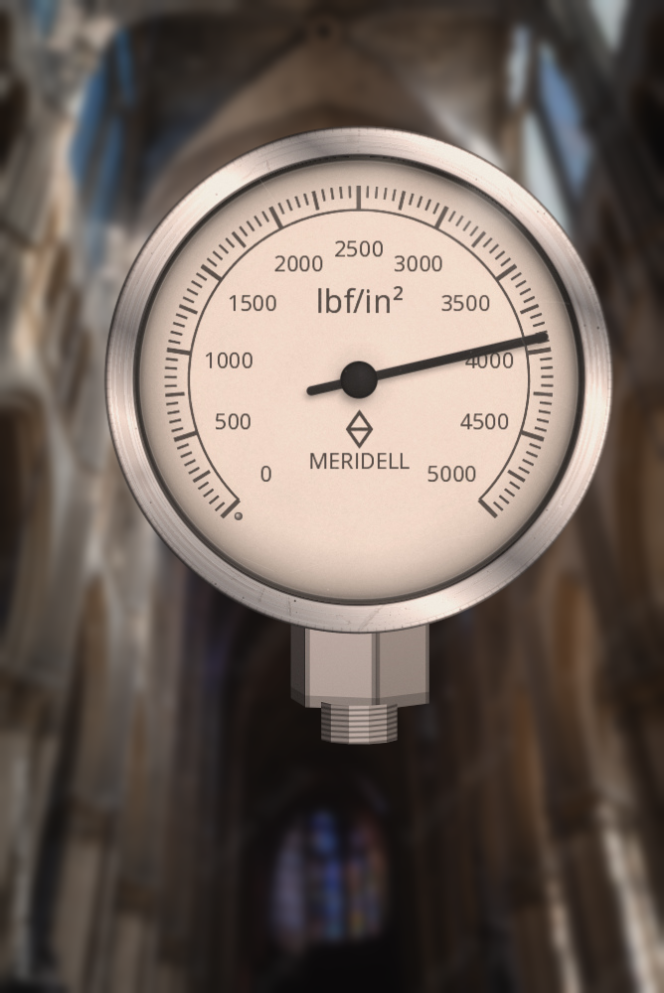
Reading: 3925 psi
